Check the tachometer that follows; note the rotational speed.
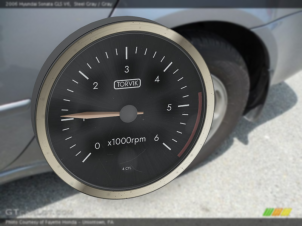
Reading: 1100 rpm
